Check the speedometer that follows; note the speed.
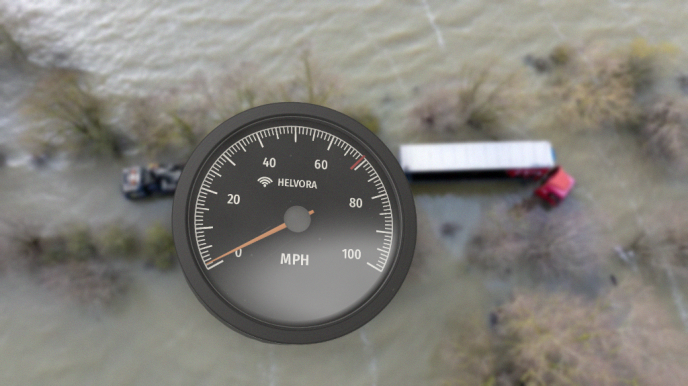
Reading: 1 mph
